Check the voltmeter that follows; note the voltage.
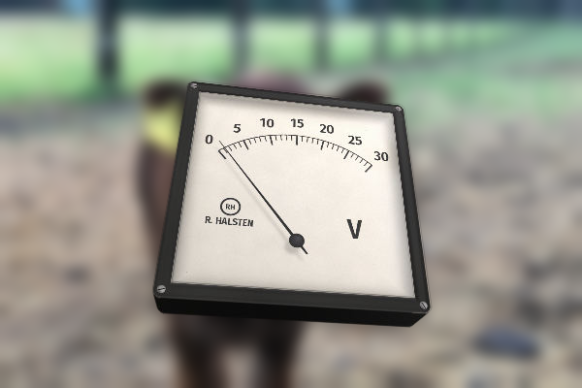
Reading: 1 V
